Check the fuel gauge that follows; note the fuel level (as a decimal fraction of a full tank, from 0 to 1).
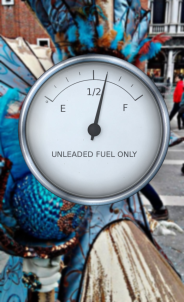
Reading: 0.625
